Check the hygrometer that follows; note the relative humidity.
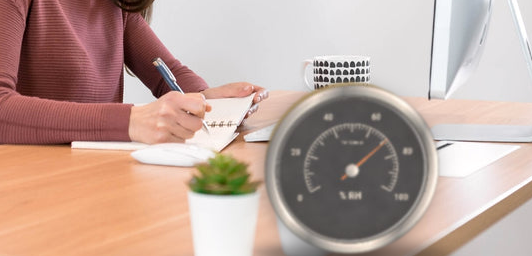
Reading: 70 %
